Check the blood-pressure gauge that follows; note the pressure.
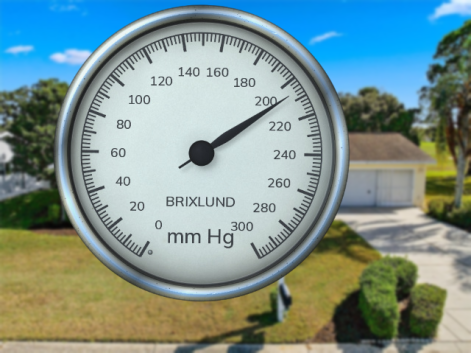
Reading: 206 mmHg
